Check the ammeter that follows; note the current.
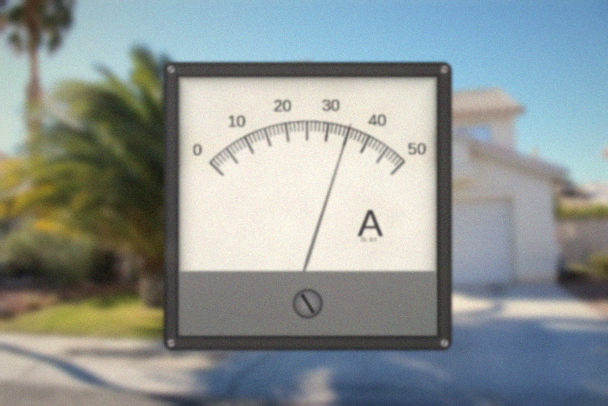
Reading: 35 A
